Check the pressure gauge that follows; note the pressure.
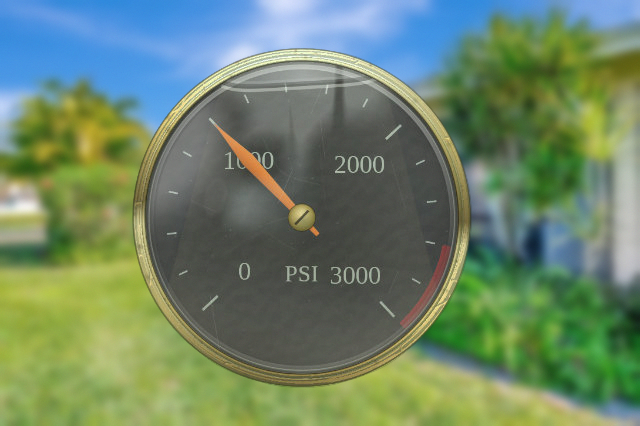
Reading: 1000 psi
